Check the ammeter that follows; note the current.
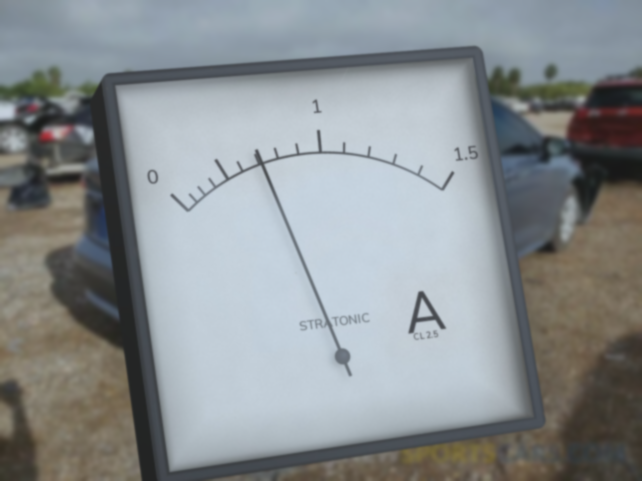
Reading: 0.7 A
